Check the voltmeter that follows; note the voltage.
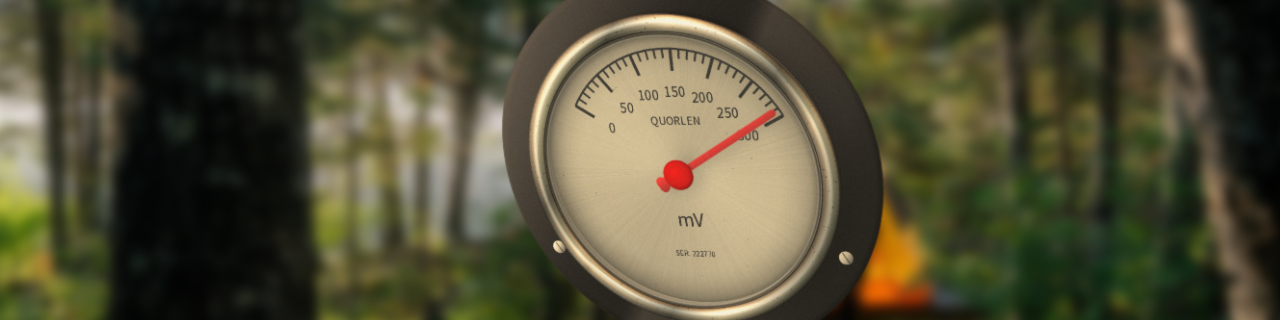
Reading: 290 mV
